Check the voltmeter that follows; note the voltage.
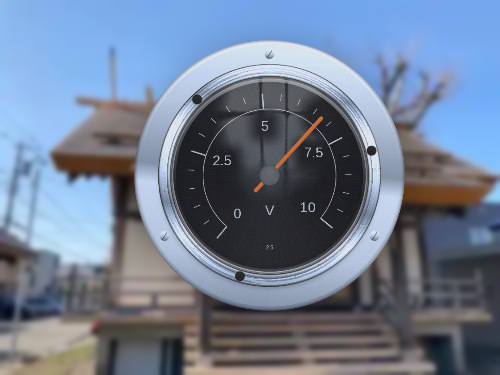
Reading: 6.75 V
